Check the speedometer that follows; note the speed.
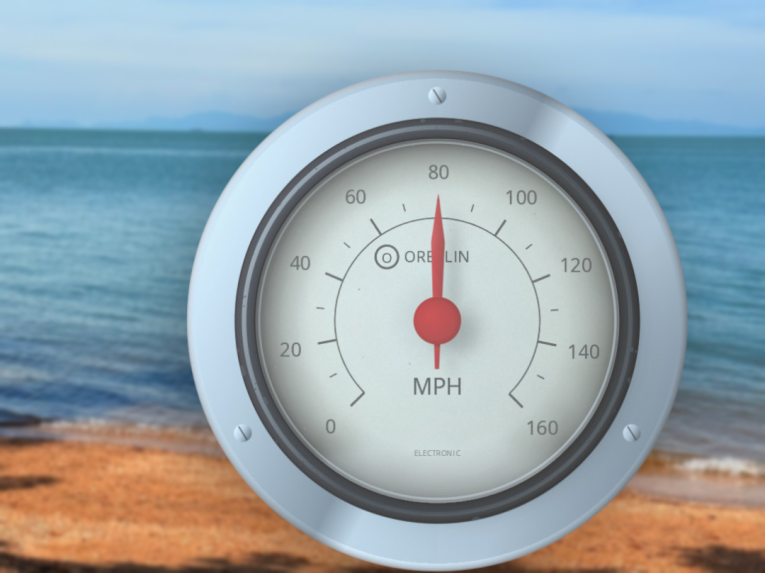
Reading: 80 mph
